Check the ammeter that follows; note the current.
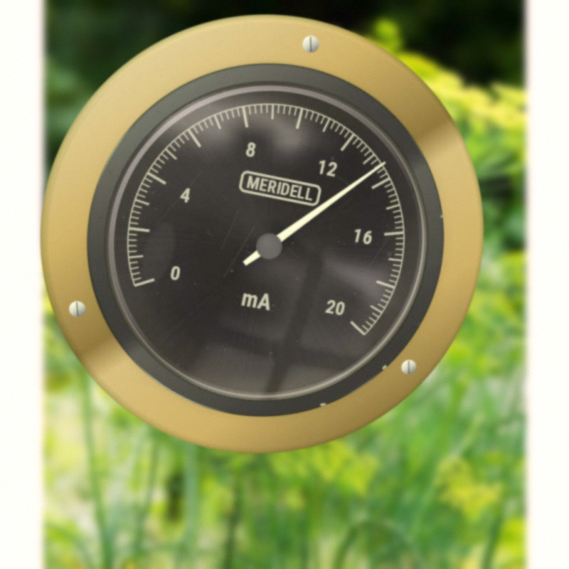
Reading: 13.4 mA
